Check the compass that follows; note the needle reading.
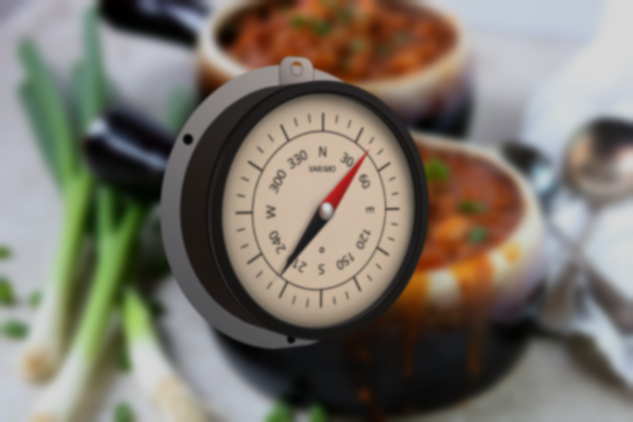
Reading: 40 °
